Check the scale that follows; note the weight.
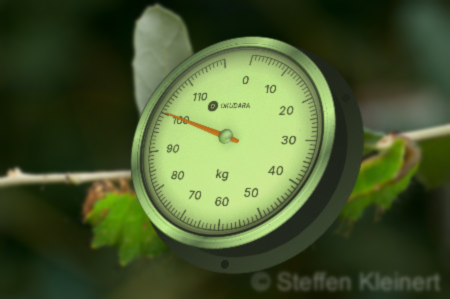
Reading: 100 kg
